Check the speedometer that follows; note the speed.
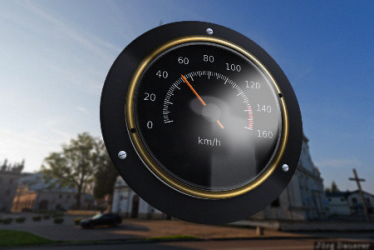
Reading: 50 km/h
